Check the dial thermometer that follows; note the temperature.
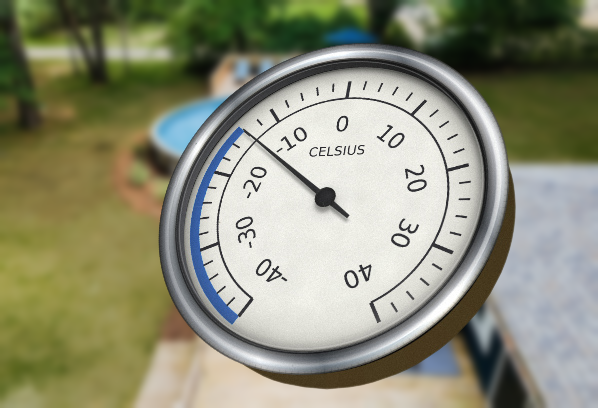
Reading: -14 °C
